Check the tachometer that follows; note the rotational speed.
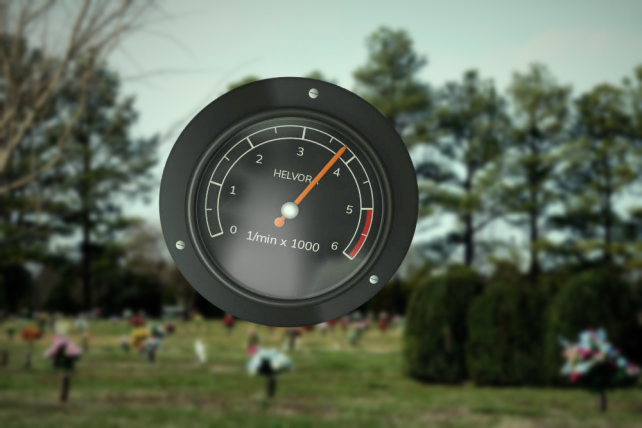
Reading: 3750 rpm
